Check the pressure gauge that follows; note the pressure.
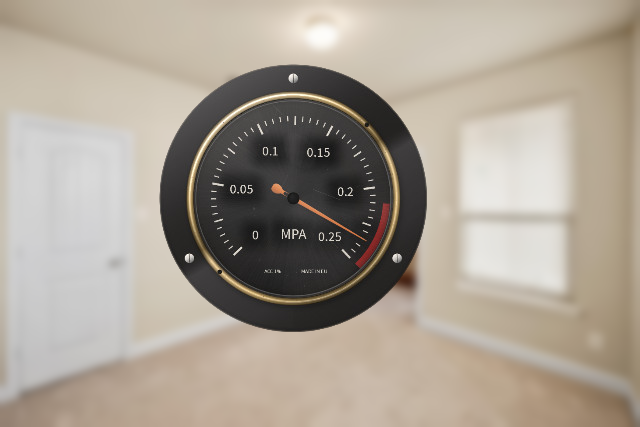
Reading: 0.235 MPa
